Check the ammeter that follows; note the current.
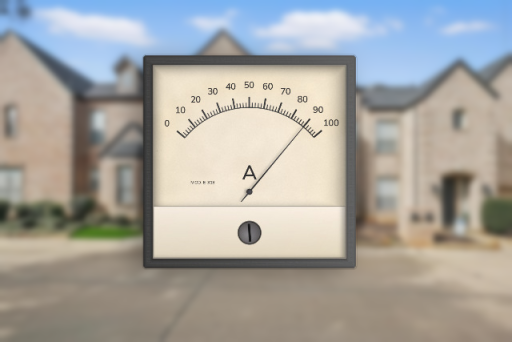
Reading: 90 A
